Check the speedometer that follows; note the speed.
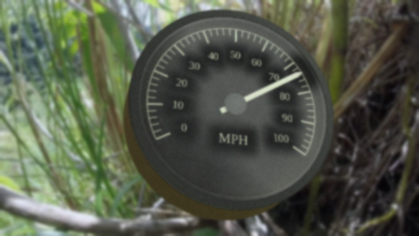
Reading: 74 mph
